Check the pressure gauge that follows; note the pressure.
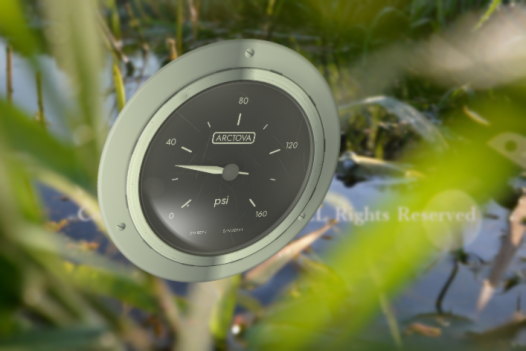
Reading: 30 psi
